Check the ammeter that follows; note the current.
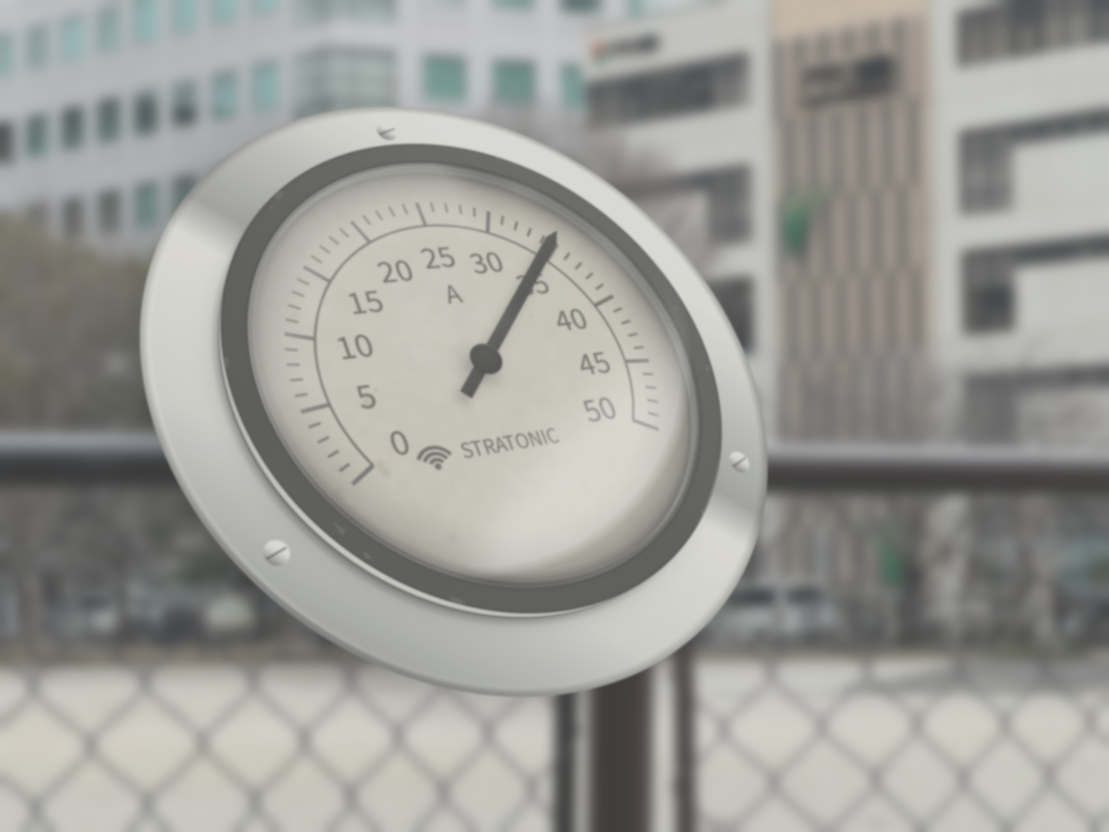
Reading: 34.5 A
